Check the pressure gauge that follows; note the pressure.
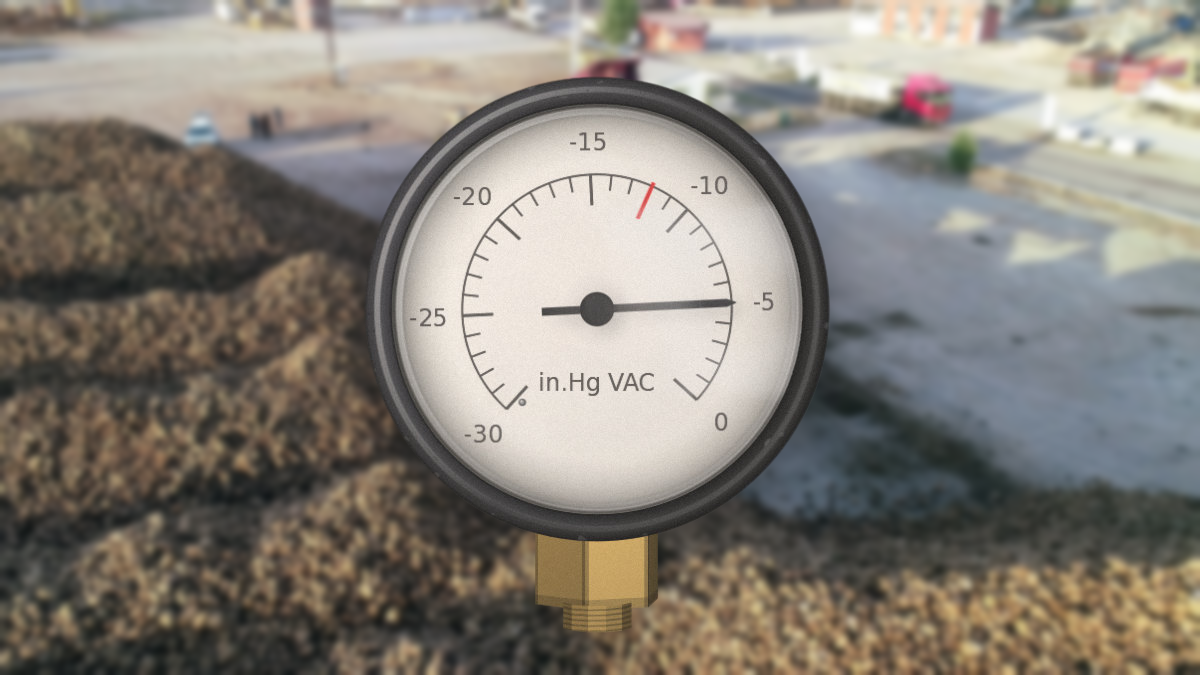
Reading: -5 inHg
